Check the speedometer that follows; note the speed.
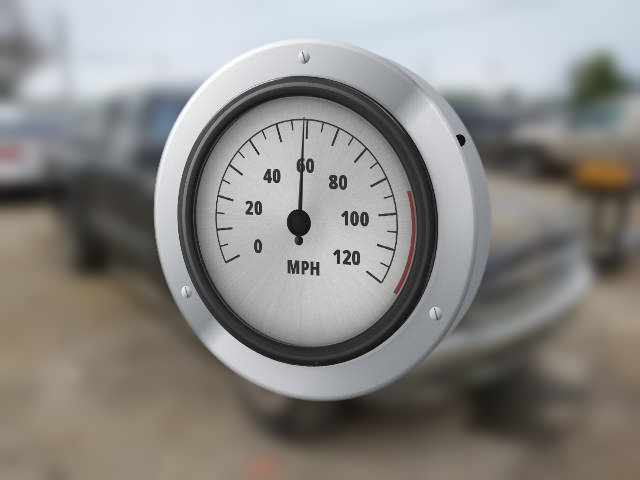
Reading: 60 mph
